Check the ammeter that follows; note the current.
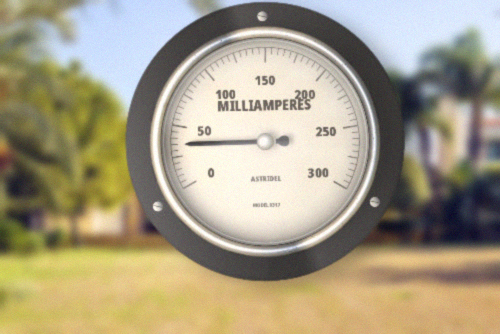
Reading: 35 mA
